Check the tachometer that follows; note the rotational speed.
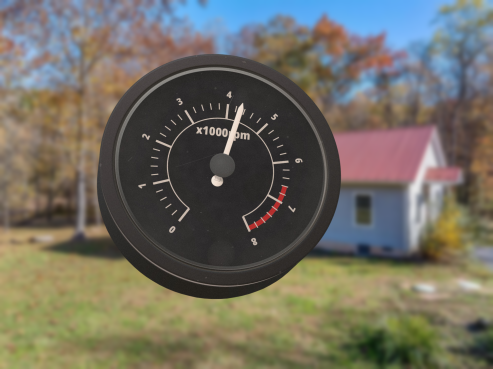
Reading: 4300 rpm
